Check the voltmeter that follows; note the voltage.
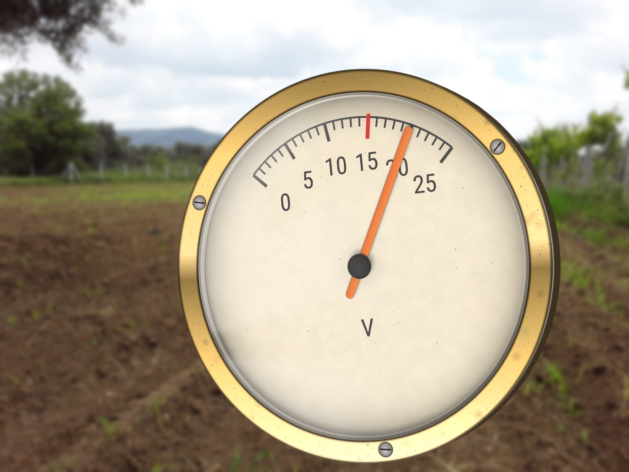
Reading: 20 V
